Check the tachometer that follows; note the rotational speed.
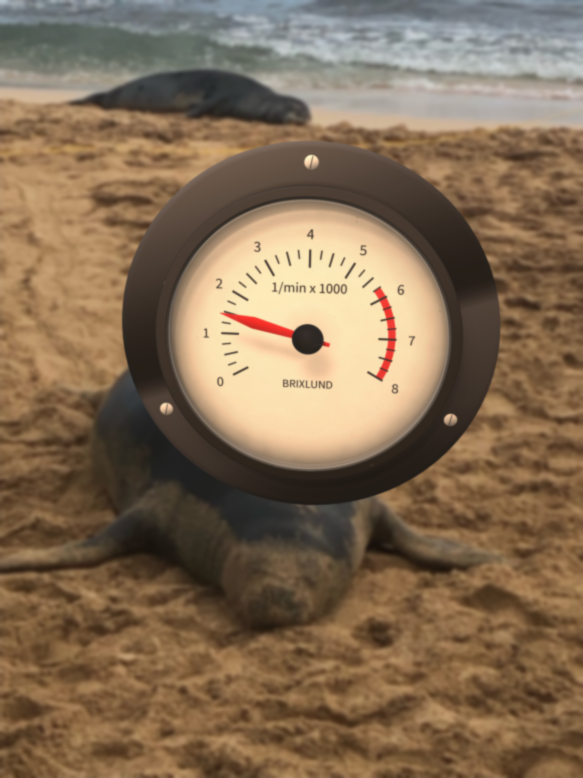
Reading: 1500 rpm
